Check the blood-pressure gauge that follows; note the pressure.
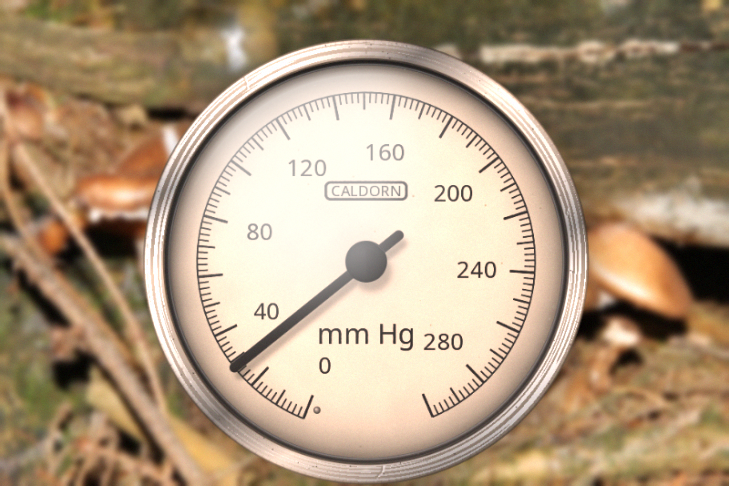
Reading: 28 mmHg
